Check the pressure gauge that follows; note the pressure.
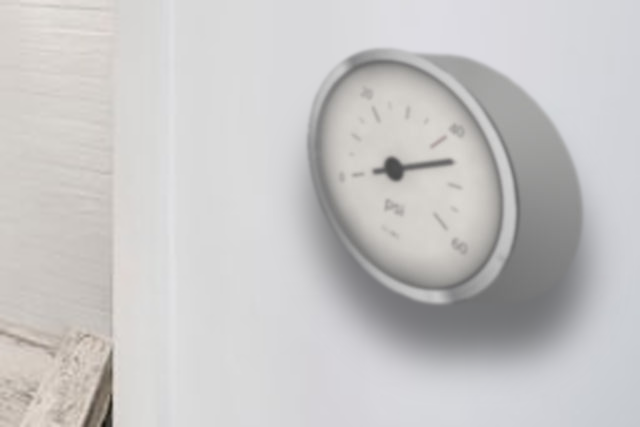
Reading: 45 psi
